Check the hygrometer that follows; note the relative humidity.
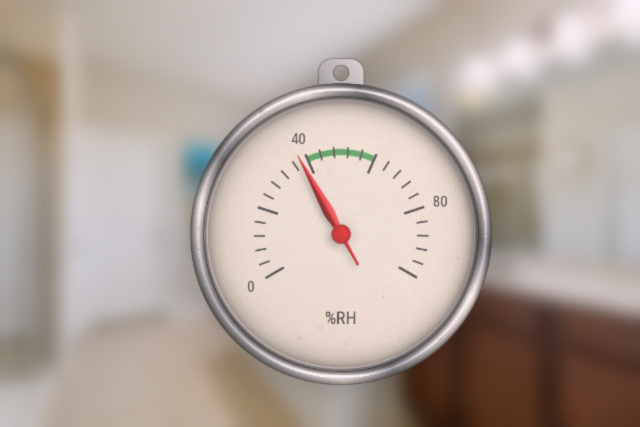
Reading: 38 %
